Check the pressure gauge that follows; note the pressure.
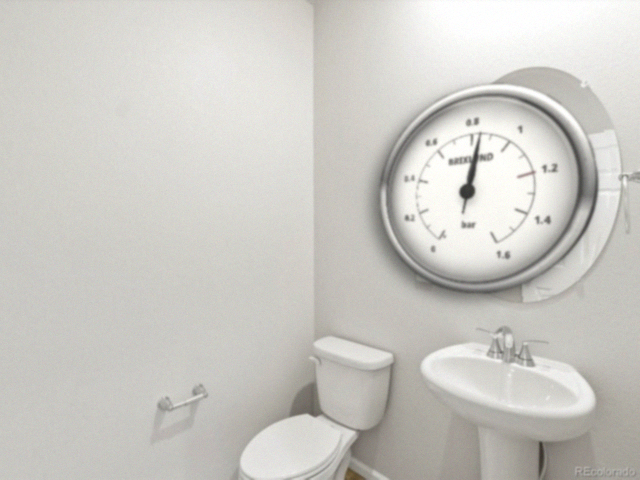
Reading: 0.85 bar
